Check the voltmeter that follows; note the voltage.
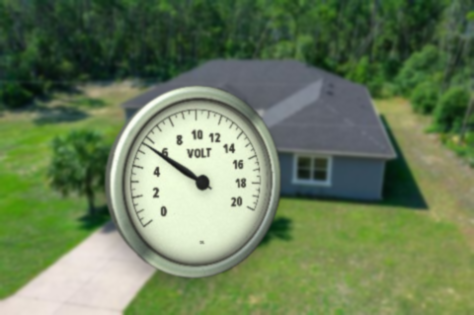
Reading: 5.5 V
